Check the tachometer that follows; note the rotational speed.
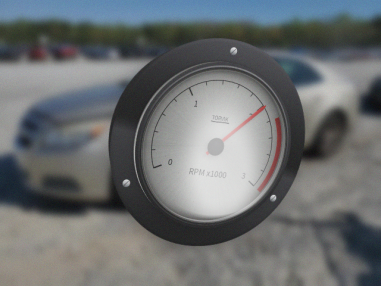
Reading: 2000 rpm
